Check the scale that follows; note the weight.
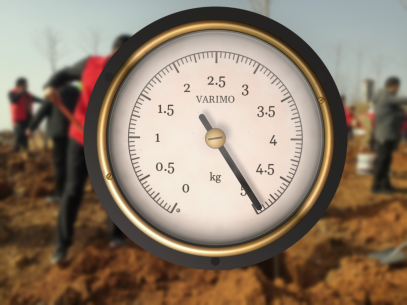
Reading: 4.95 kg
